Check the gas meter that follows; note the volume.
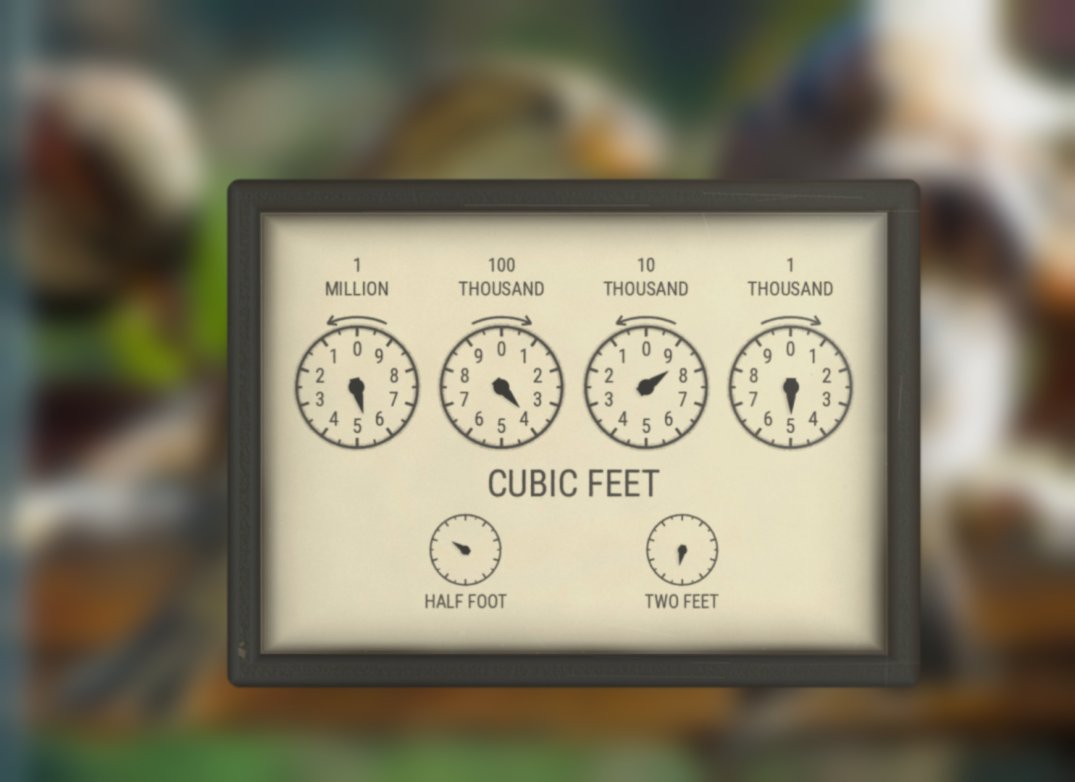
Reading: 538500 ft³
